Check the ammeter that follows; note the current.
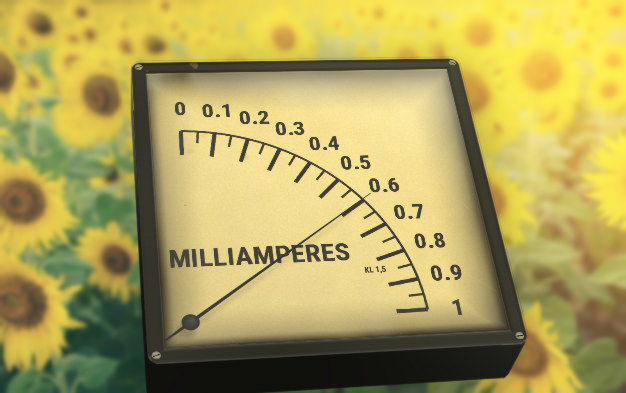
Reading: 0.6 mA
